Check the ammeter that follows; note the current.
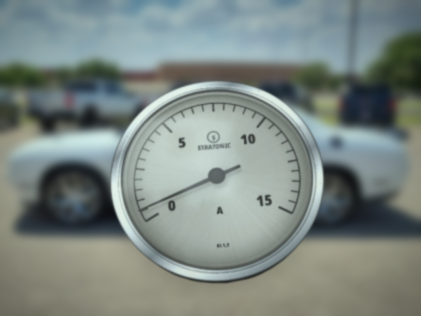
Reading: 0.5 A
